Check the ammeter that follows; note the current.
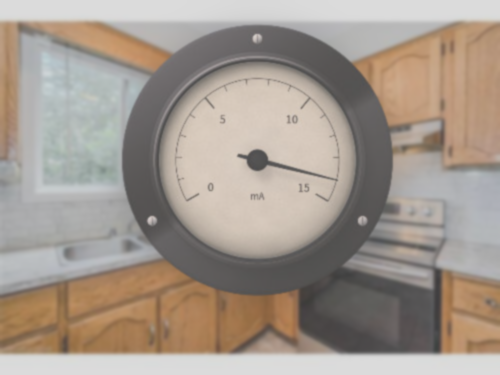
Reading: 14 mA
